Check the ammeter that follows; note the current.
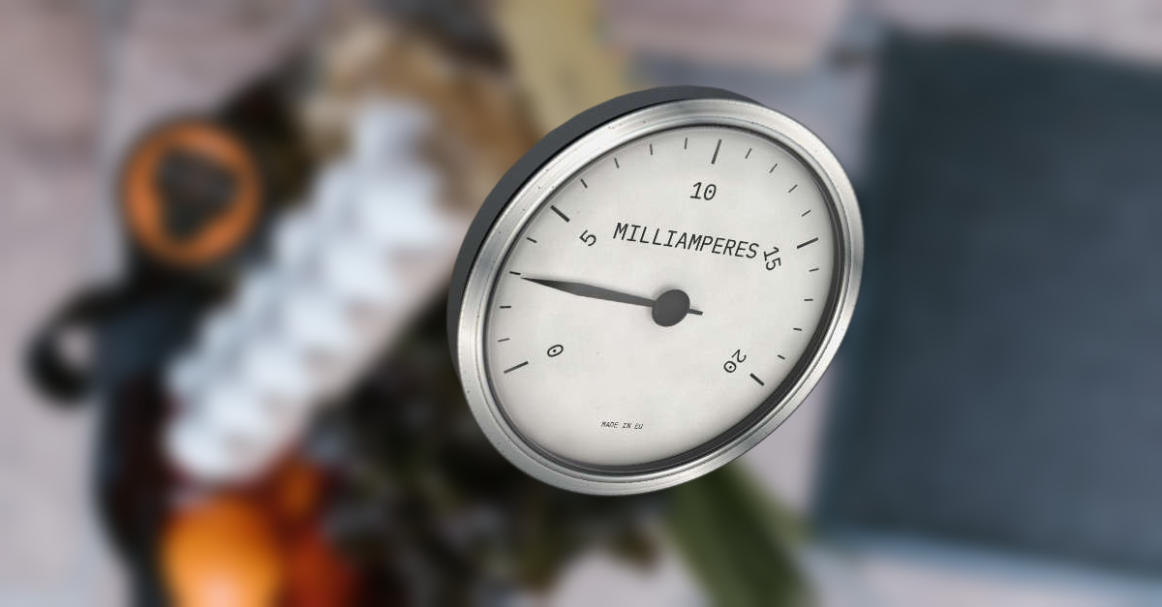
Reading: 3 mA
